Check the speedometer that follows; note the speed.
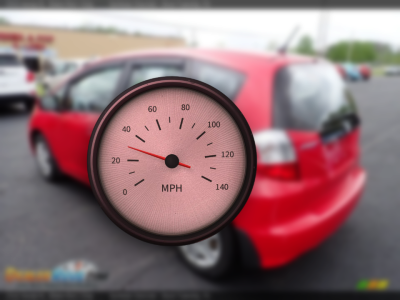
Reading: 30 mph
